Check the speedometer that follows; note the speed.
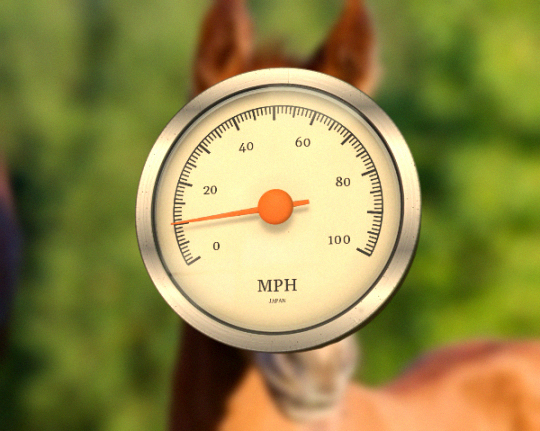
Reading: 10 mph
